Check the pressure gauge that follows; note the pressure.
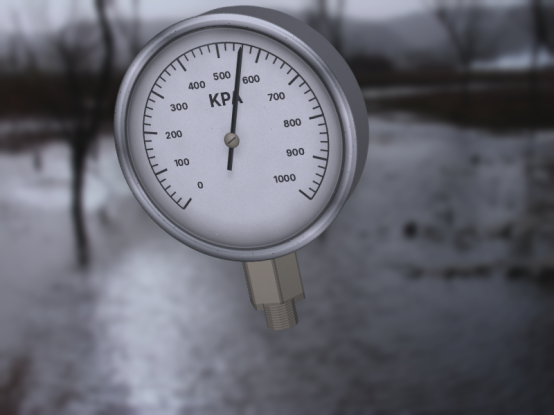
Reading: 560 kPa
